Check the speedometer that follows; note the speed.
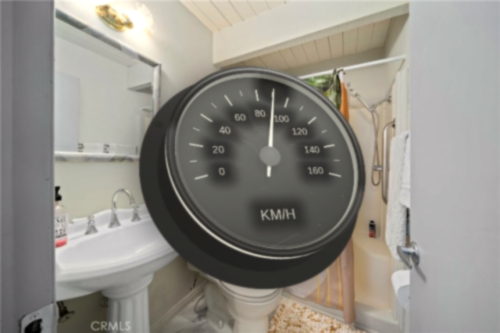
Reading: 90 km/h
